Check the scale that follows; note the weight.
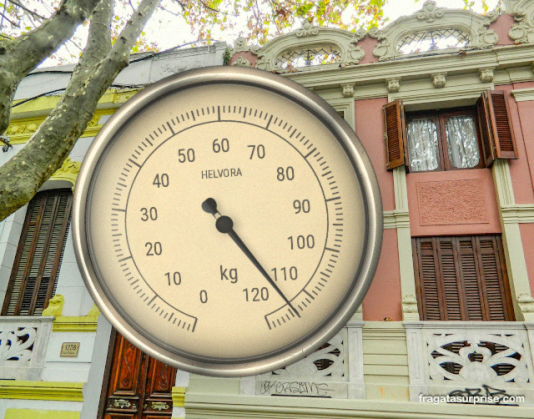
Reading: 114 kg
